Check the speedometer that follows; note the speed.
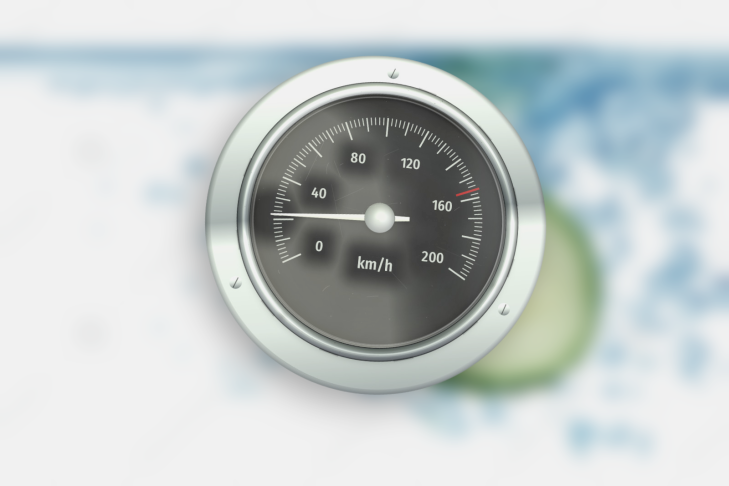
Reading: 22 km/h
